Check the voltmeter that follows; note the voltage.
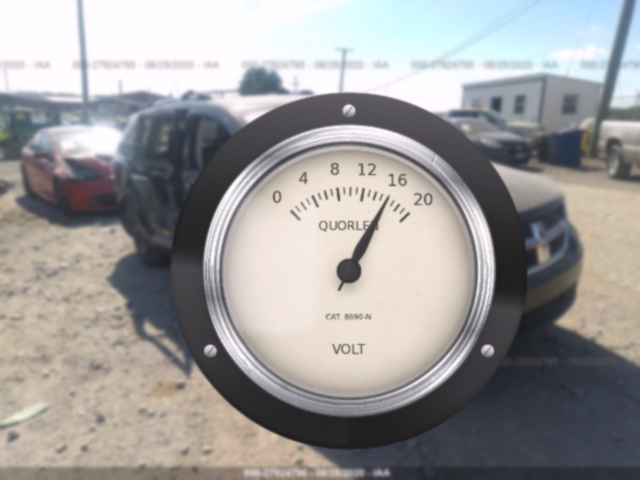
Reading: 16 V
